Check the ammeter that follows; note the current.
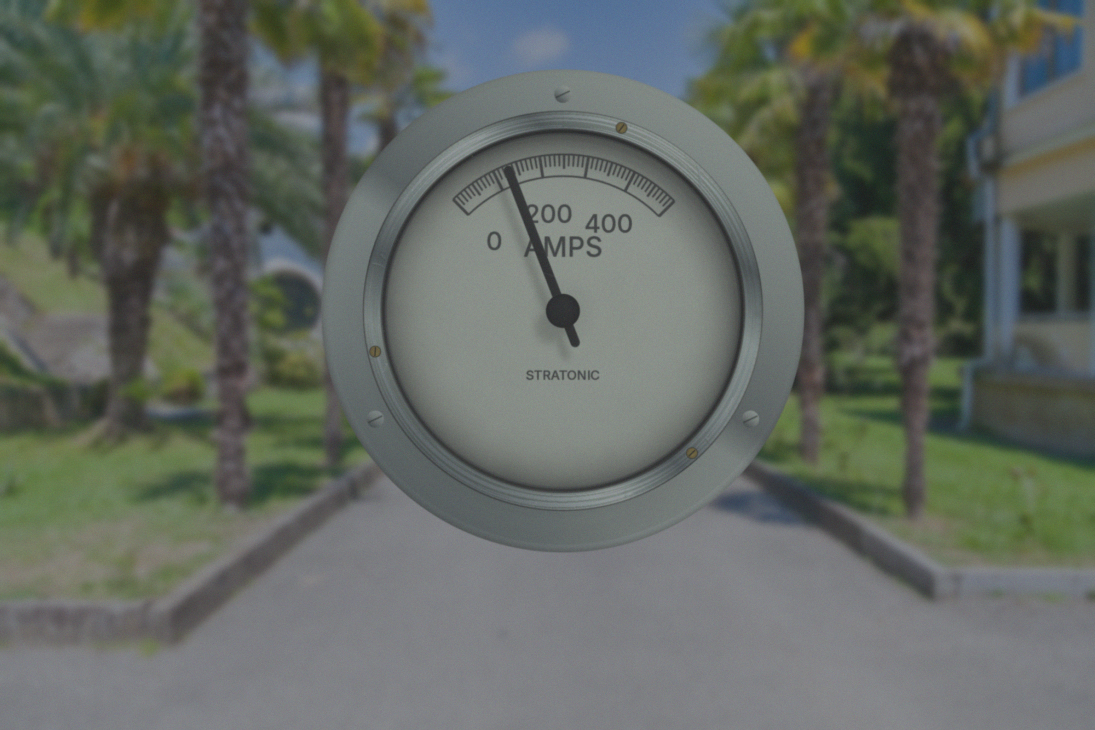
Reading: 130 A
